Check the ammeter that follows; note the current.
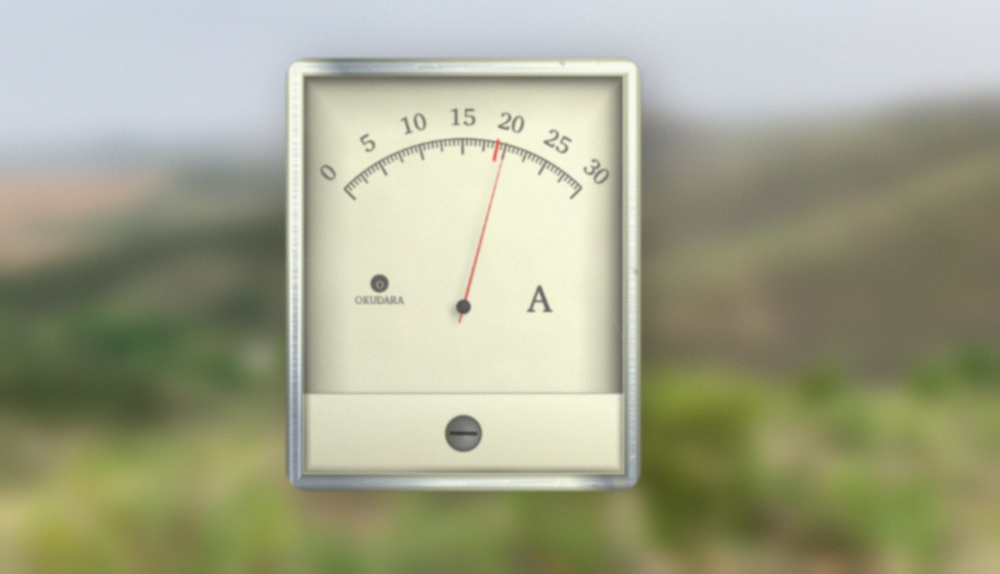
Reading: 20 A
